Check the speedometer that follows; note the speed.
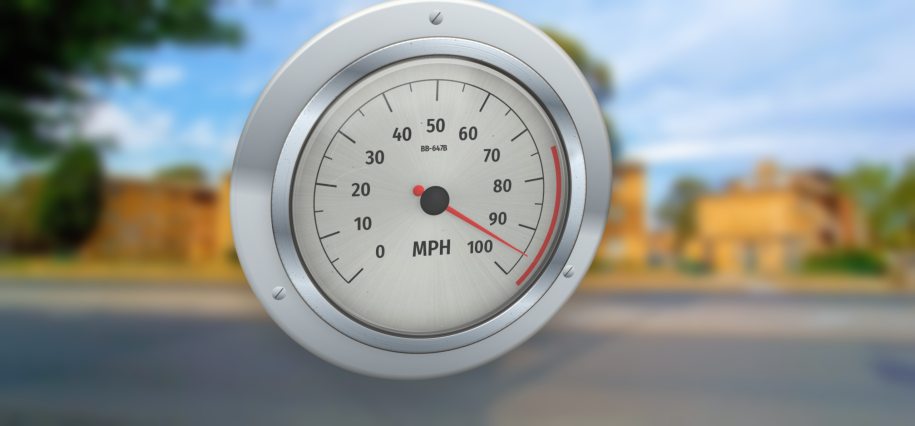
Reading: 95 mph
